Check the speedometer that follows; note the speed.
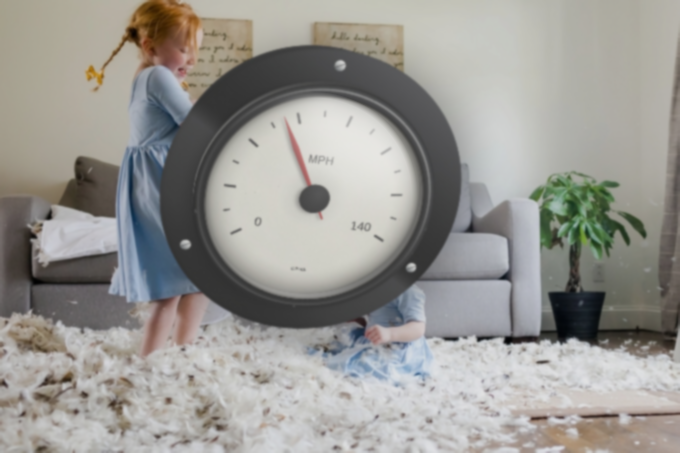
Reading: 55 mph
